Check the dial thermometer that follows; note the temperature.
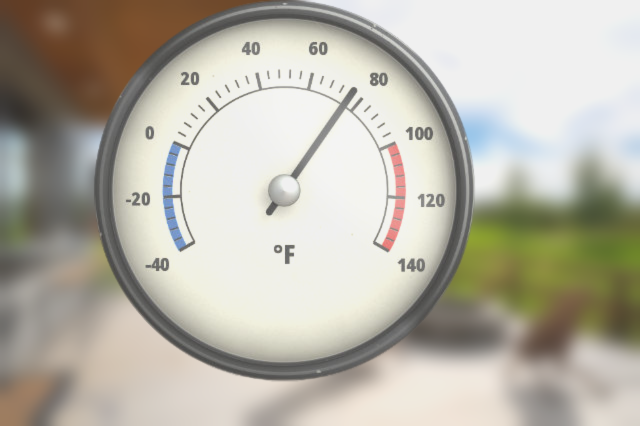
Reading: 76 °F
